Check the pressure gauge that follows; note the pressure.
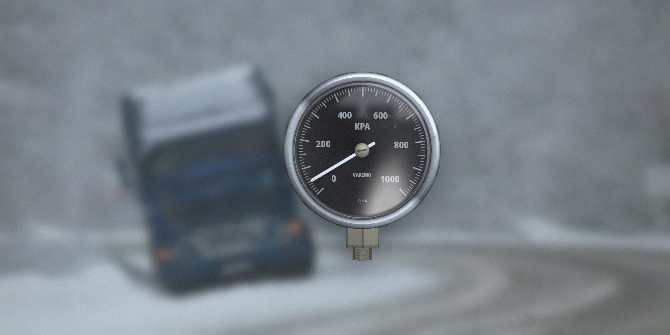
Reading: 50 kPa
